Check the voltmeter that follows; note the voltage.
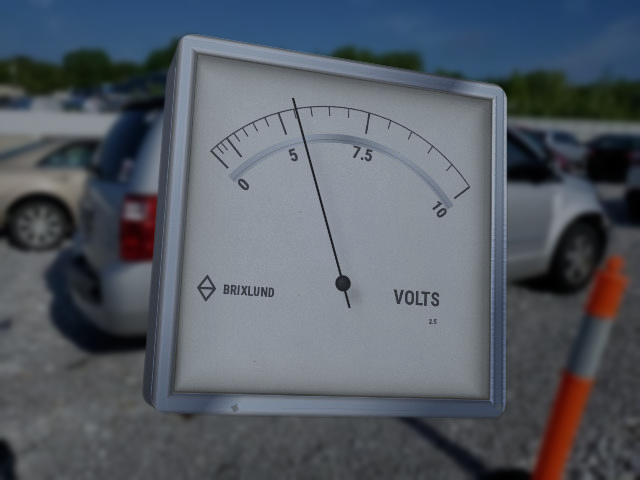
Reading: 5.5 V
